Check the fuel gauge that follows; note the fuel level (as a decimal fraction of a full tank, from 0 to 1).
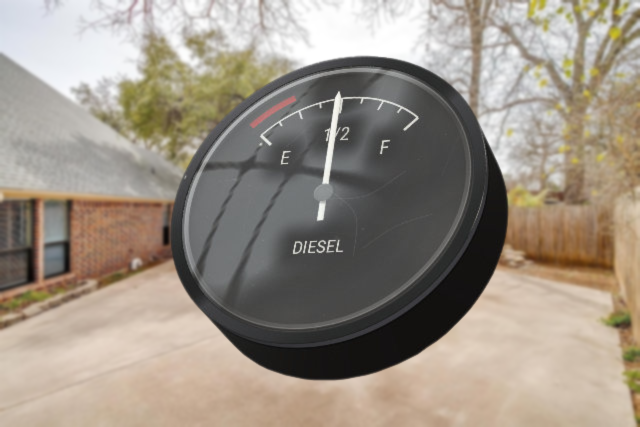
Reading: 0.5
